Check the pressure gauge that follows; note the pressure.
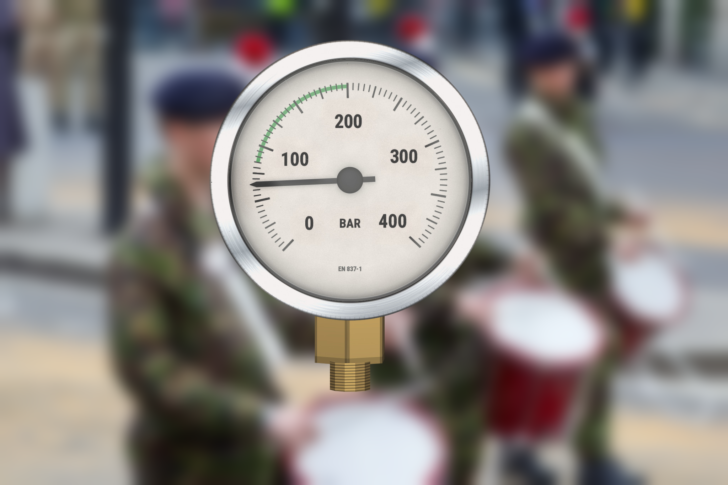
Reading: 65 bar
